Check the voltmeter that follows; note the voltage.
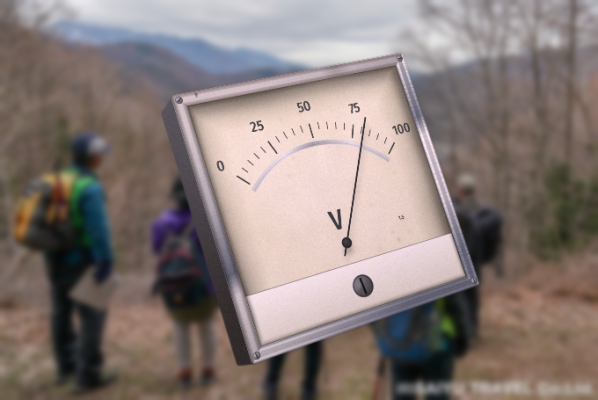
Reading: 80 V
